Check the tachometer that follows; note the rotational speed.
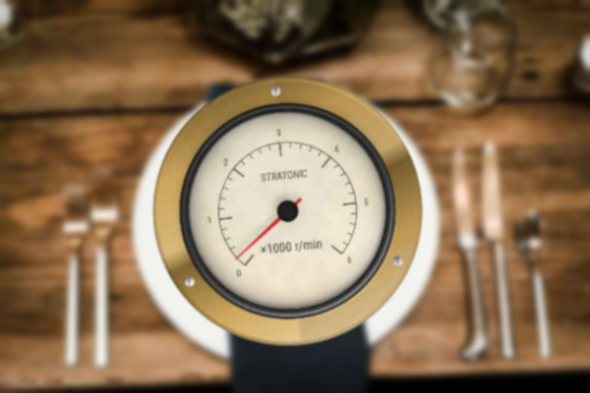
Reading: 200 rpm
